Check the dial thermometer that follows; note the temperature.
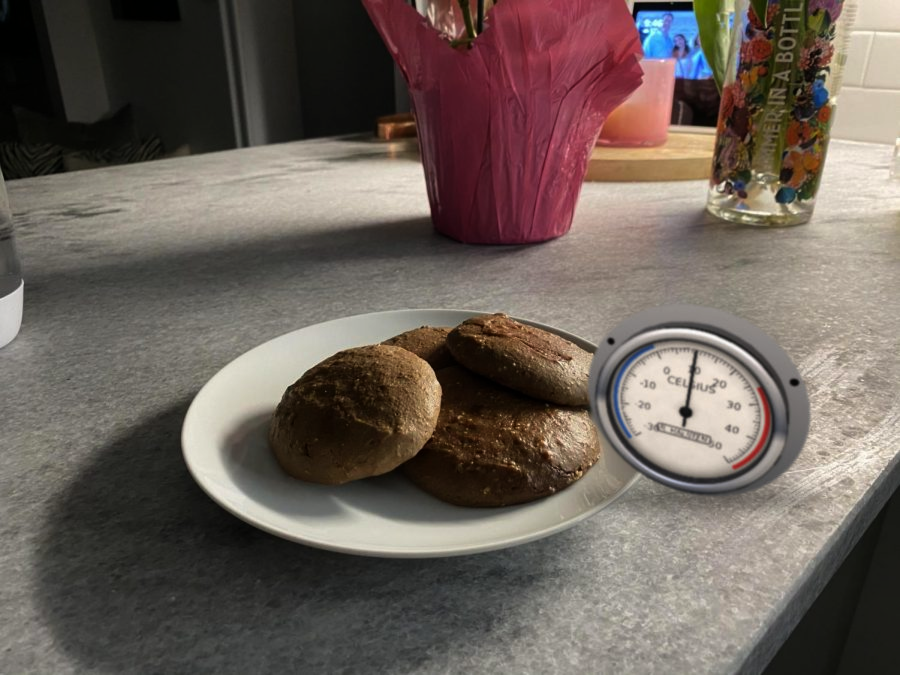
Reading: 10 °C
